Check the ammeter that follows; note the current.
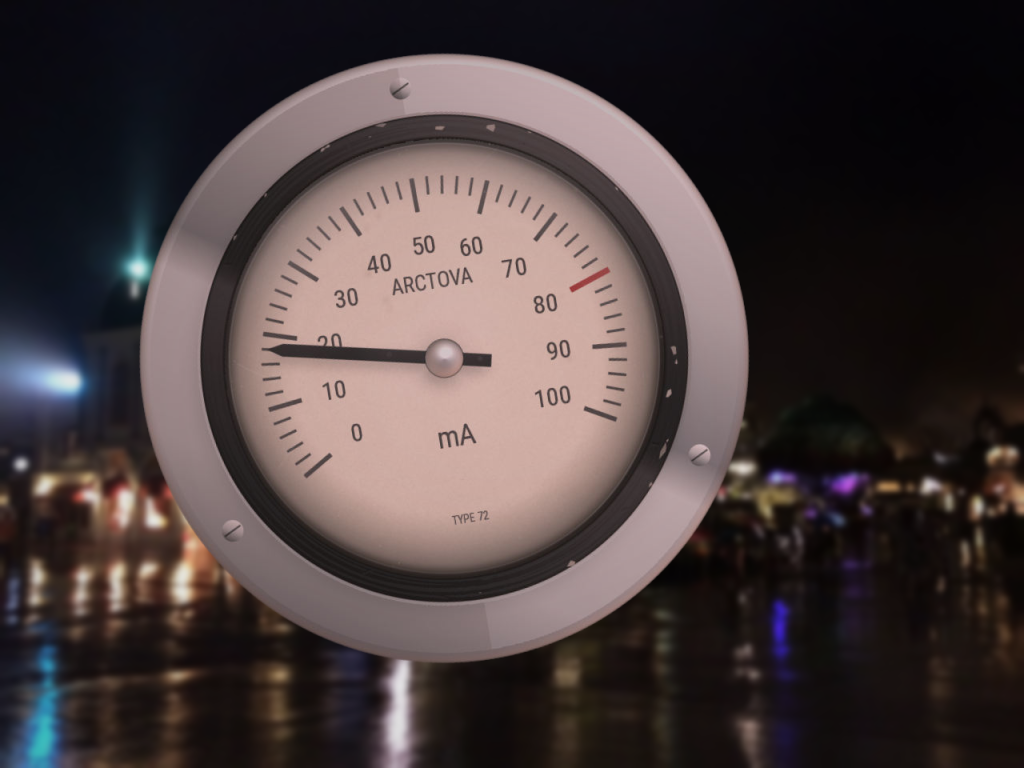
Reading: 18 mA
